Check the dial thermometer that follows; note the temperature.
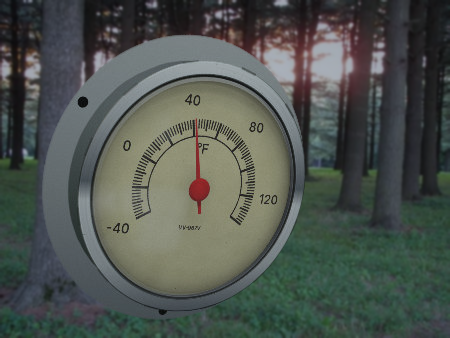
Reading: 40 °F
